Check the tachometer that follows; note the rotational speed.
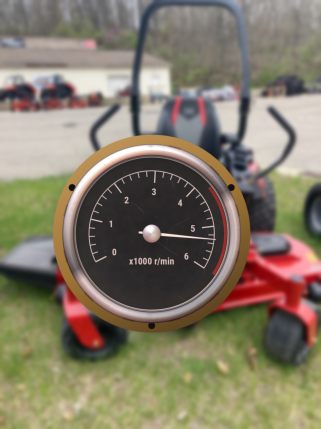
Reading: 5300 rpm
